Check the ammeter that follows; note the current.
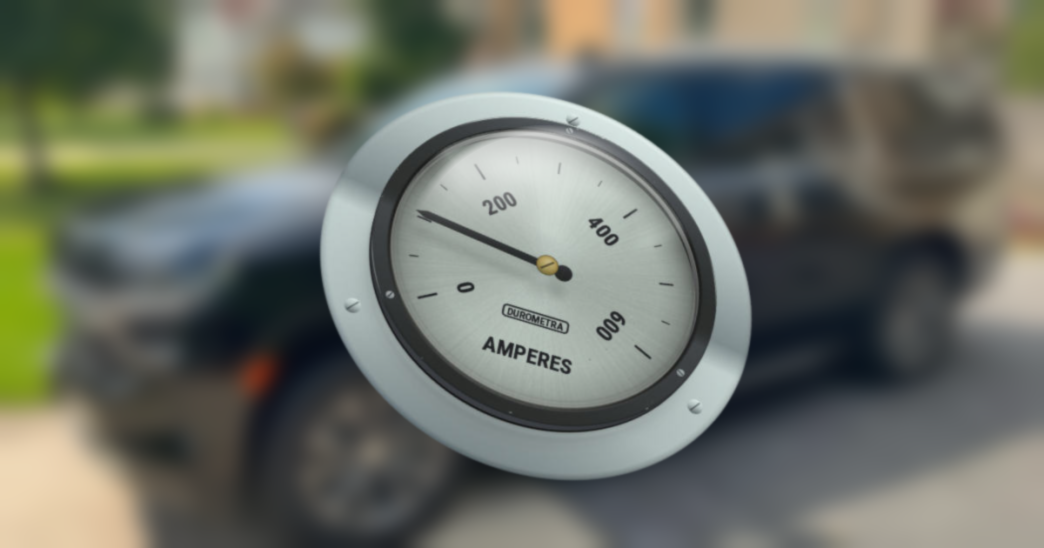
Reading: 100 A
